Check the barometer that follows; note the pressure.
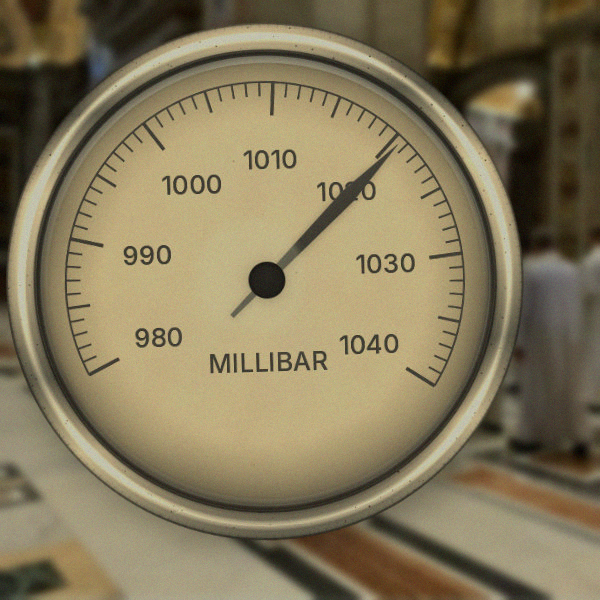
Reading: 1020.5 mbar
